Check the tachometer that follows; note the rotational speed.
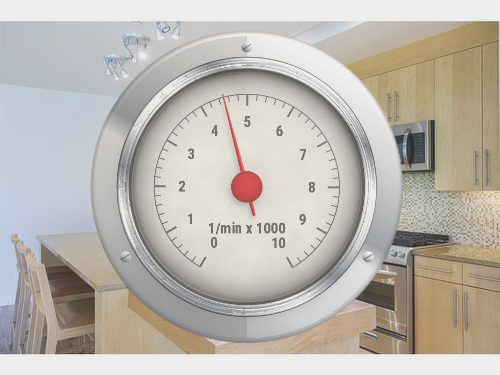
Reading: 4500 rpm
